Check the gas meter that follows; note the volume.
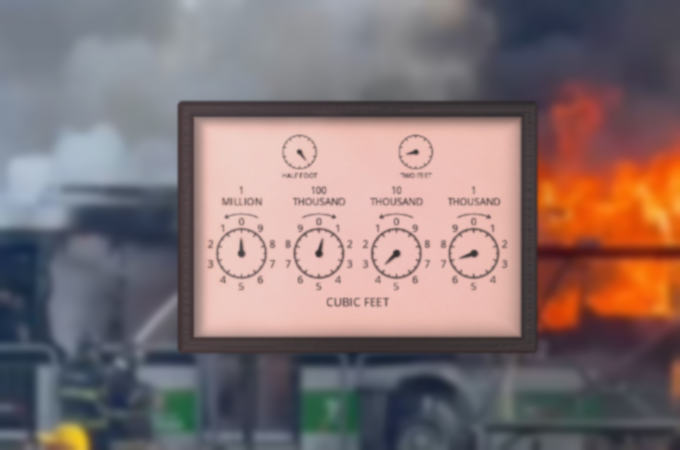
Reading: 3700 ft³
